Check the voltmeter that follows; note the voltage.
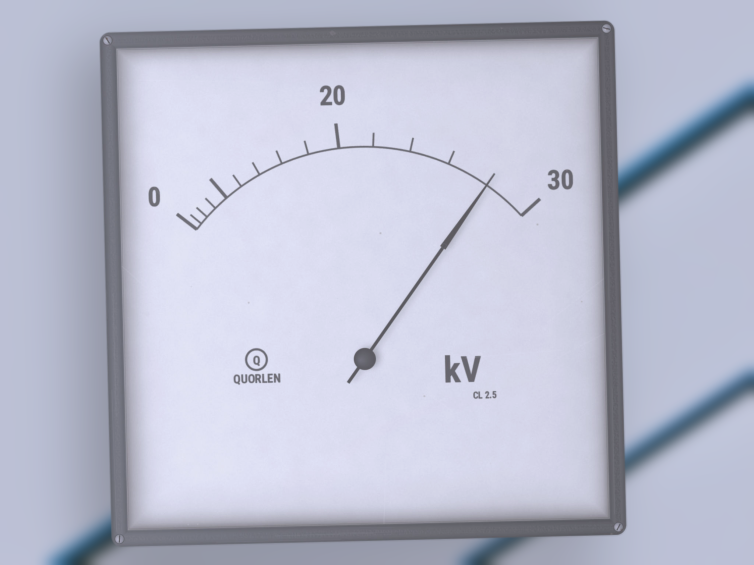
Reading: 28 kV
